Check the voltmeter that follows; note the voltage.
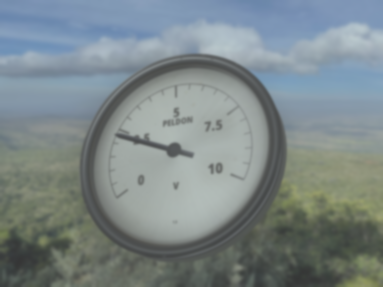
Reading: 2.25 V
